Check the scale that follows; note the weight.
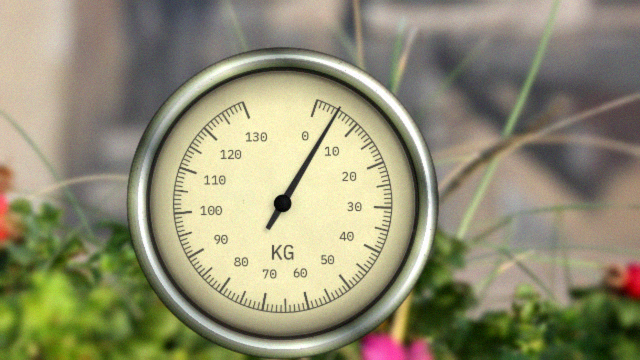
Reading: 5 kg
